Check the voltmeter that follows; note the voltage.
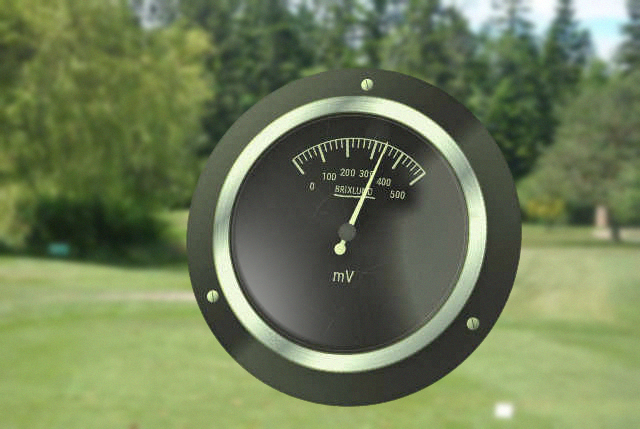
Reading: 340 mV
